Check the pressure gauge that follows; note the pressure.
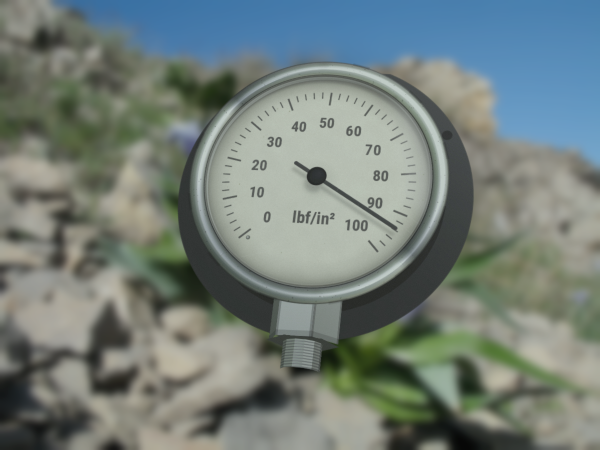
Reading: 94 psi
